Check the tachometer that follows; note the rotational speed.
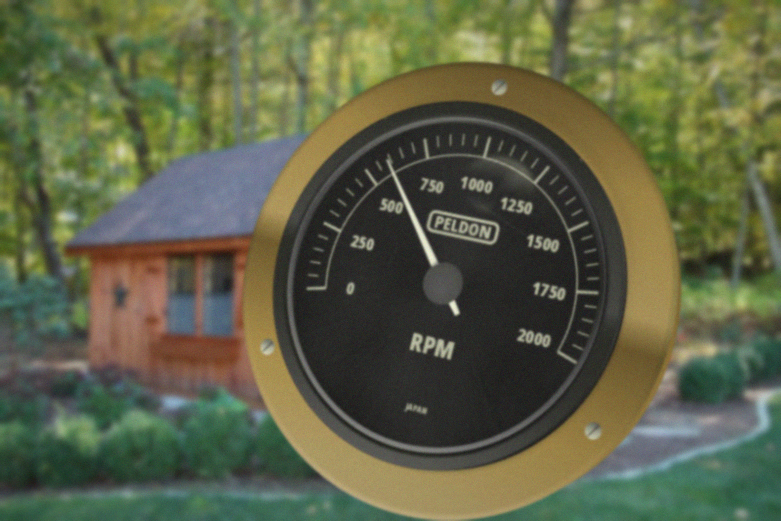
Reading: 600 rpm
